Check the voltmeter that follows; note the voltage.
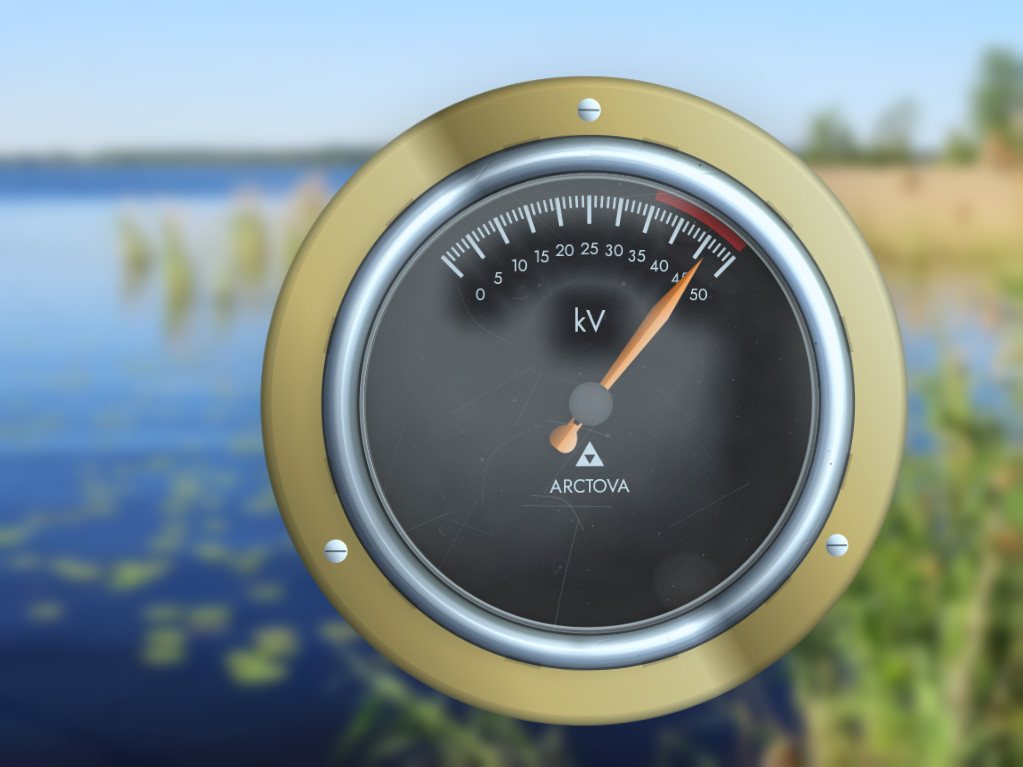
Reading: 46 kV
